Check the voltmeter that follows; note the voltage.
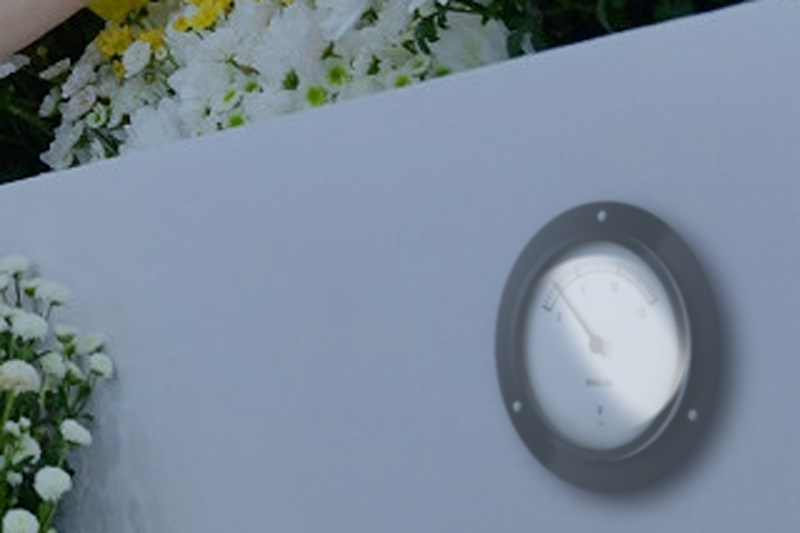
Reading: 2.5 V
